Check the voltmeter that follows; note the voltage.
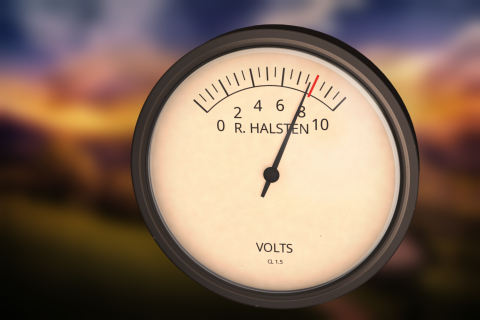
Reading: 7.75 V
